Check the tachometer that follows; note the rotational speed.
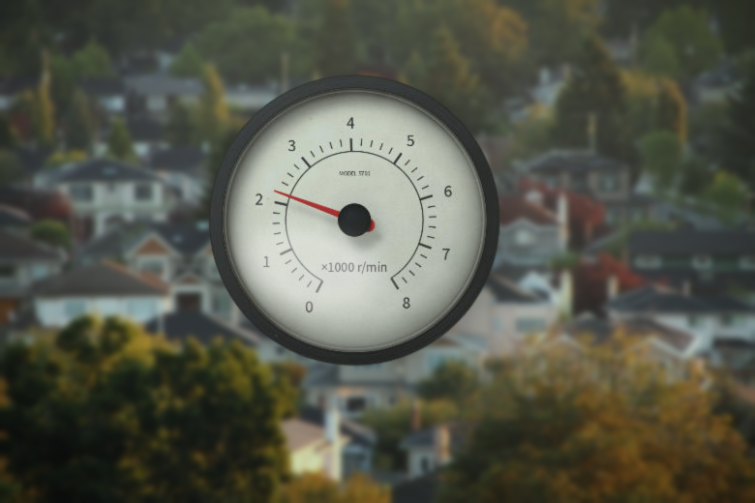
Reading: 2200 rpm
